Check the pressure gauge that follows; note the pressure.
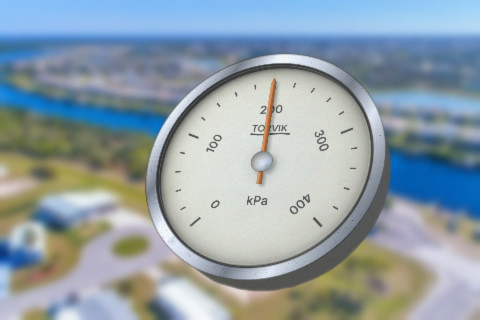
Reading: 200 kPa
